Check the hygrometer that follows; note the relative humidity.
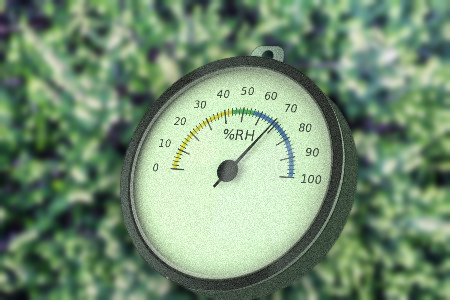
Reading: 70 %
